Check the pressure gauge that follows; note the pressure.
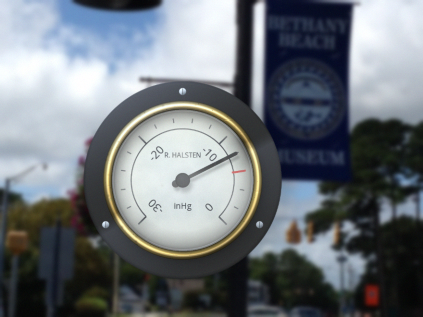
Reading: -8 inHg
